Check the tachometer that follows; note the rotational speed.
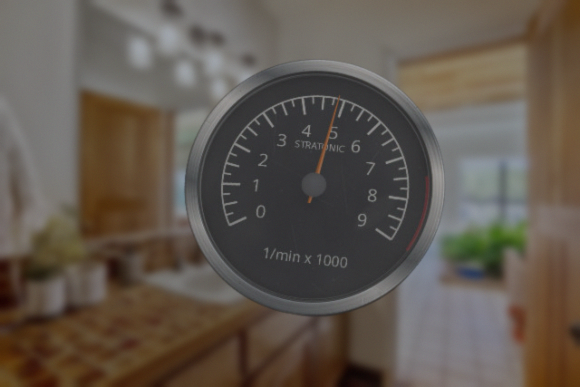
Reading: 4875 rpm
